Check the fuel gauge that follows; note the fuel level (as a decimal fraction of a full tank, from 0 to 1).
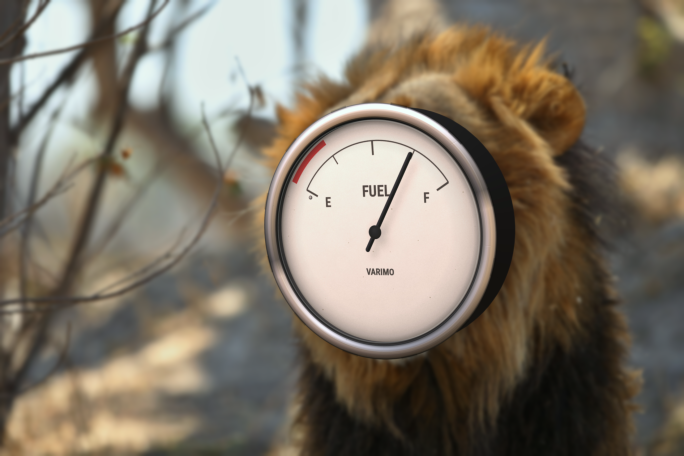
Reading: 0.75
